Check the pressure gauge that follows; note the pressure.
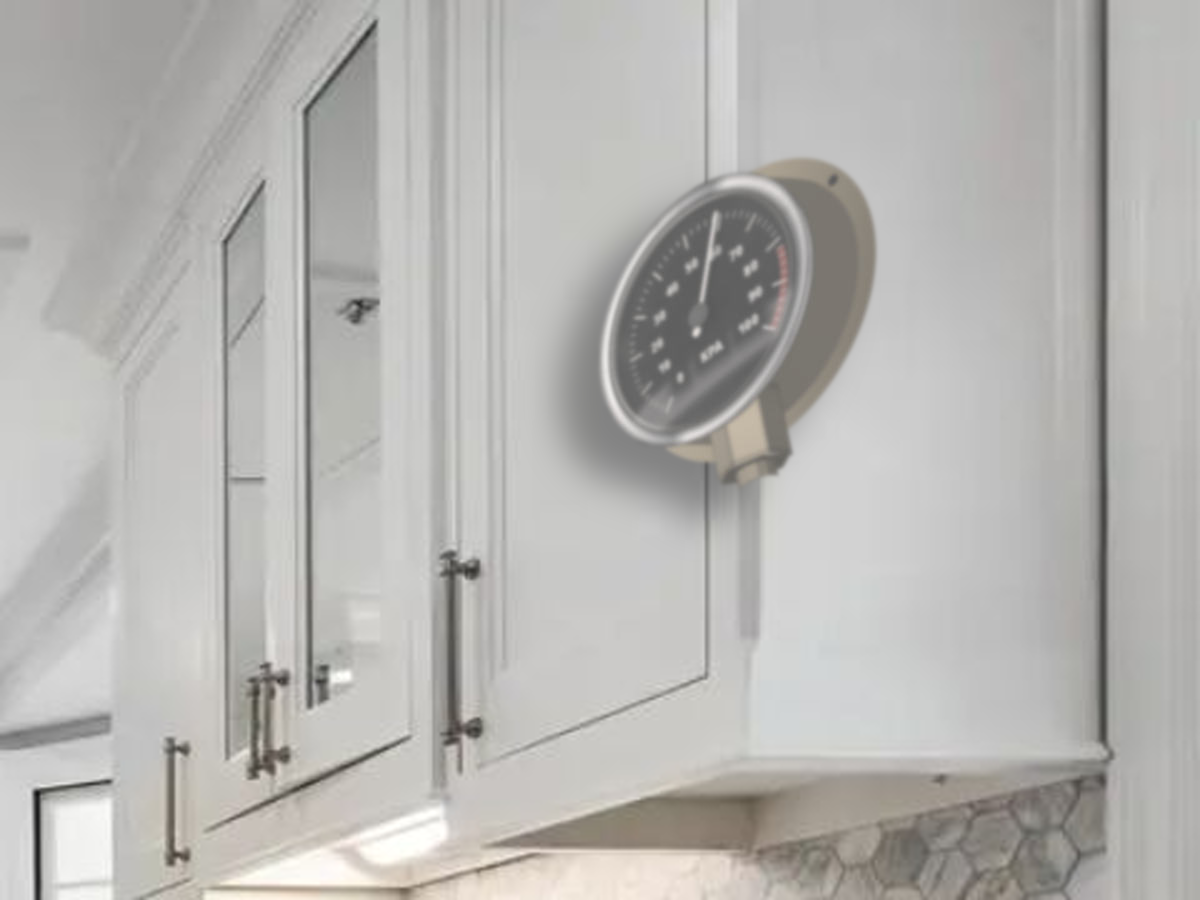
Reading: 60 kPa
